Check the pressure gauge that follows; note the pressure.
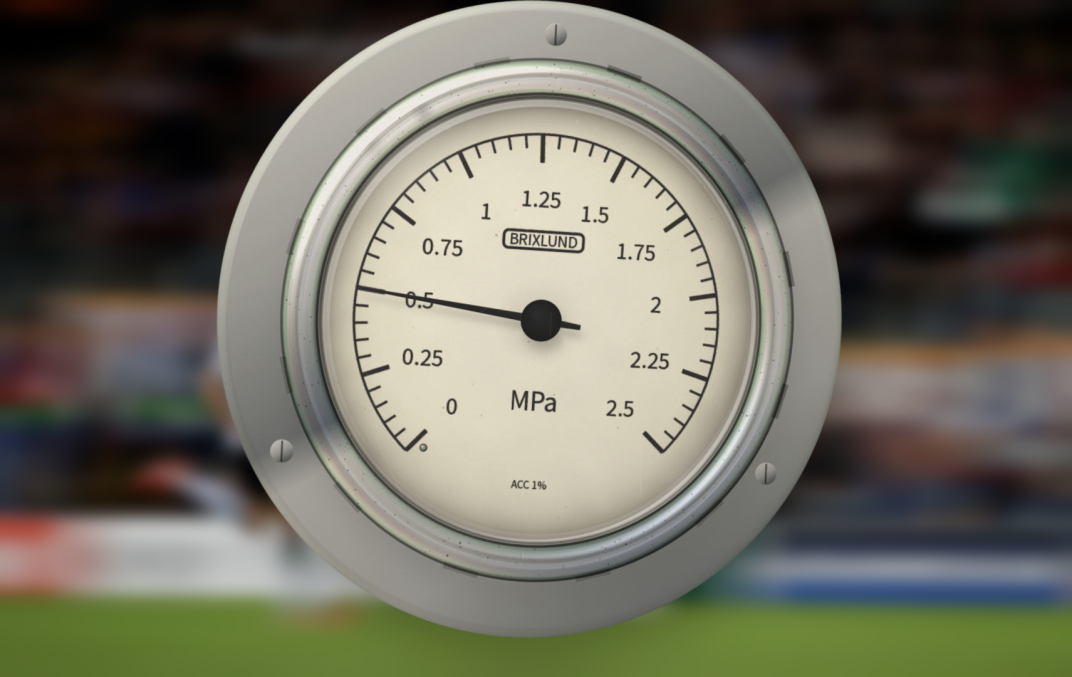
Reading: 0.5 MPa
